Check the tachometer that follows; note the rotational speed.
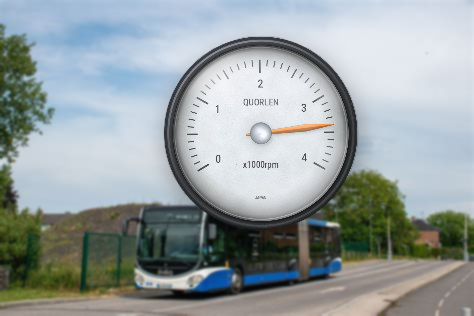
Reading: 3400 rpm
